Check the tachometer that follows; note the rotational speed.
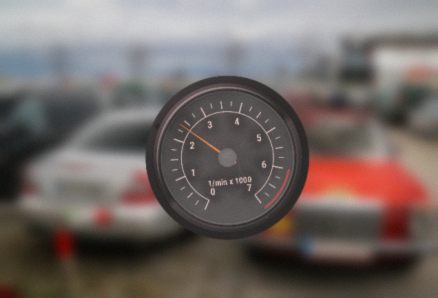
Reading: 2375 rpm
